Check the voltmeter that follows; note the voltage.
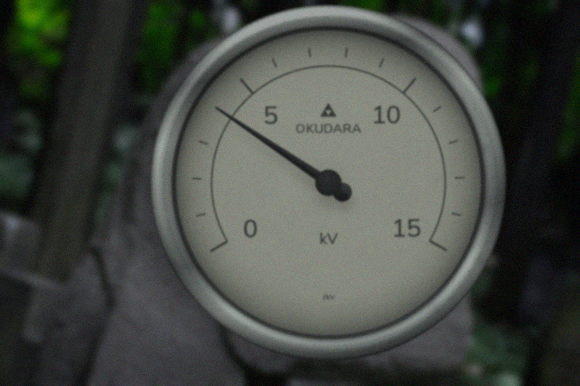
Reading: 4 kV
